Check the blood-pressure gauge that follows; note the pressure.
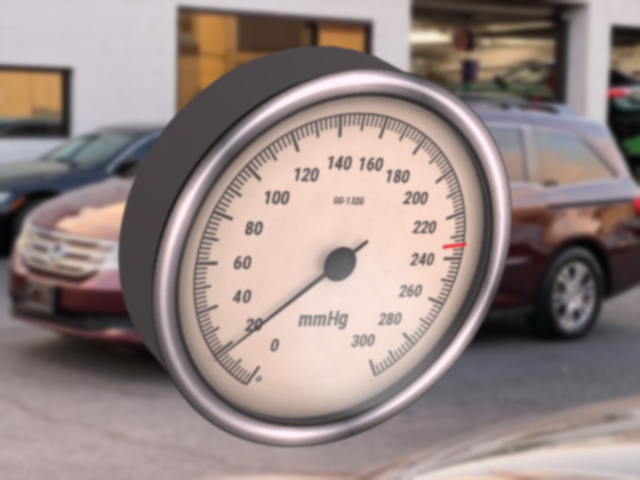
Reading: 20 mmHg
